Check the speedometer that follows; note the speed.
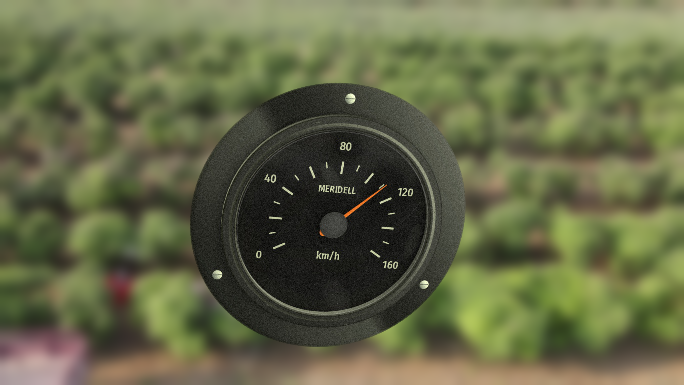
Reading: 110 km/h
